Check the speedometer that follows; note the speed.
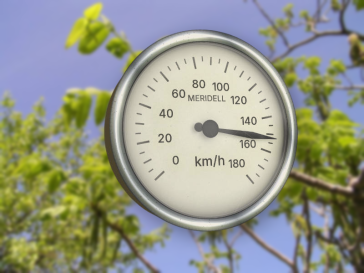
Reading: 152.5 km/h
